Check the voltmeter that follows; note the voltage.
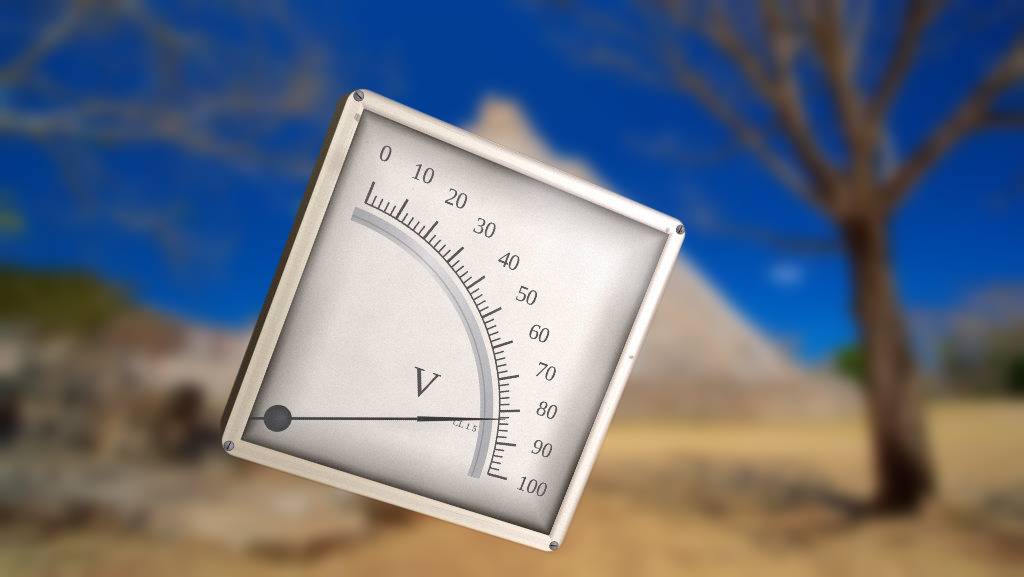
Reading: 82 V
